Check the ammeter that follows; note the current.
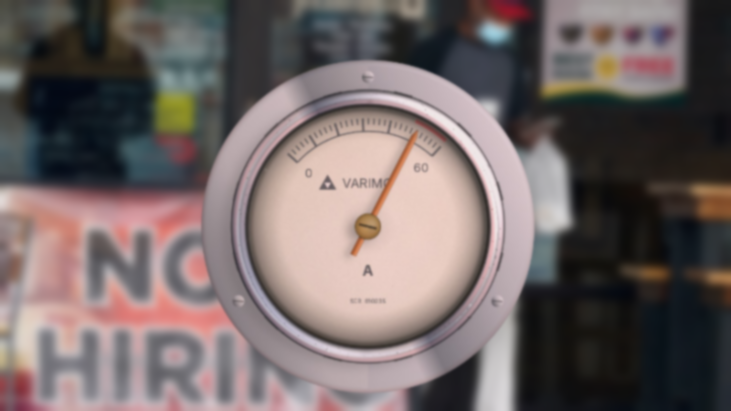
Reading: 50 A
